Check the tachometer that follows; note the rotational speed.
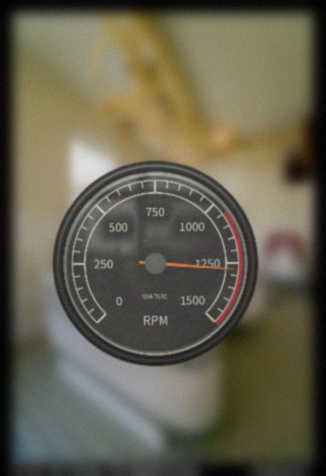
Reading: 1275 rpm
